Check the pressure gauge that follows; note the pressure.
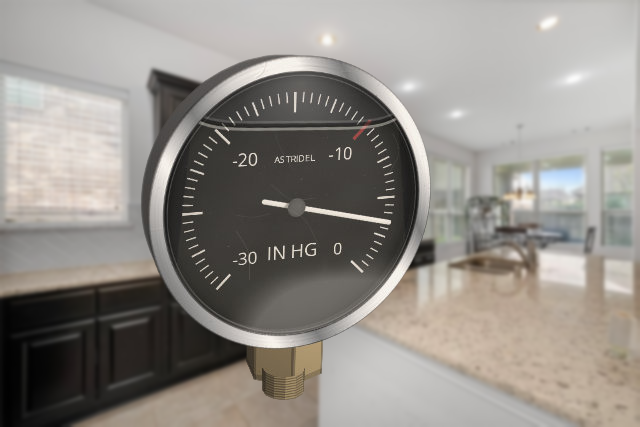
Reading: -3.5 inHg
